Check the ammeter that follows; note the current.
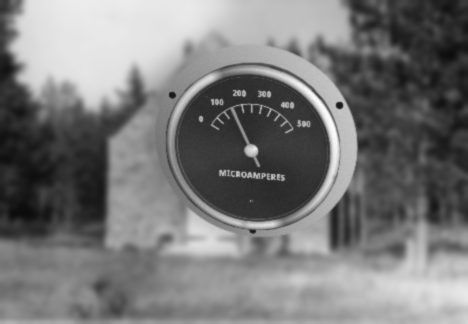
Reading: 150 µA
